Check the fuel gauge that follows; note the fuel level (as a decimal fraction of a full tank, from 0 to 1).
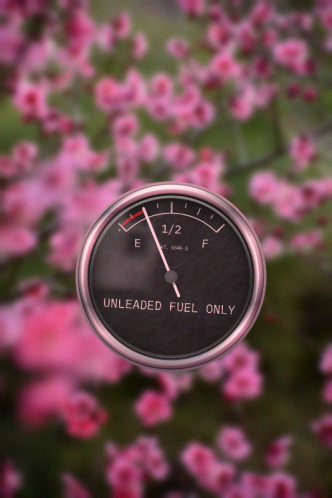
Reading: 0.25
